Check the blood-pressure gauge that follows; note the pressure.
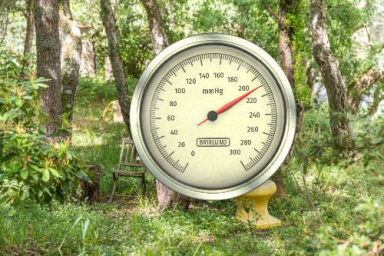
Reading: 210 mmHg
